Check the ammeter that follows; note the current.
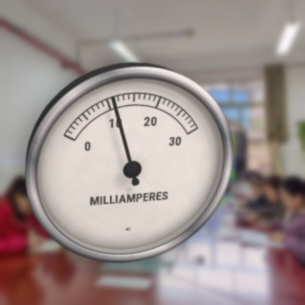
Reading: 11 mA
